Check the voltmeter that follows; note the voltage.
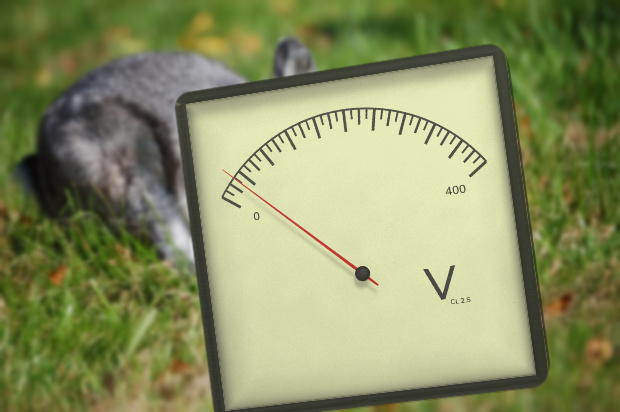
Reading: 30 V
